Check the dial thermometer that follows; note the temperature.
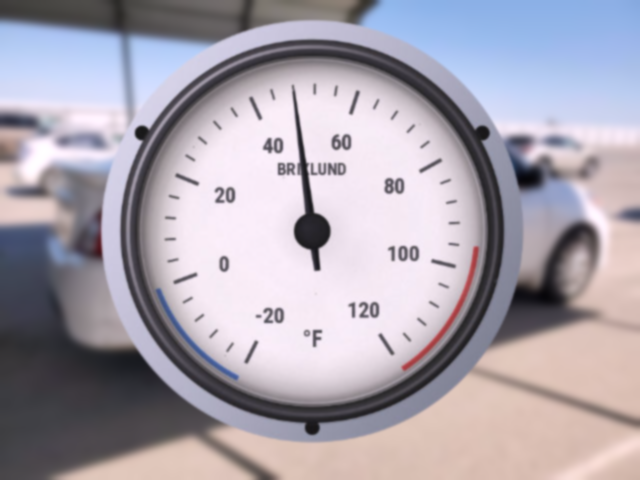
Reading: 48 °F
